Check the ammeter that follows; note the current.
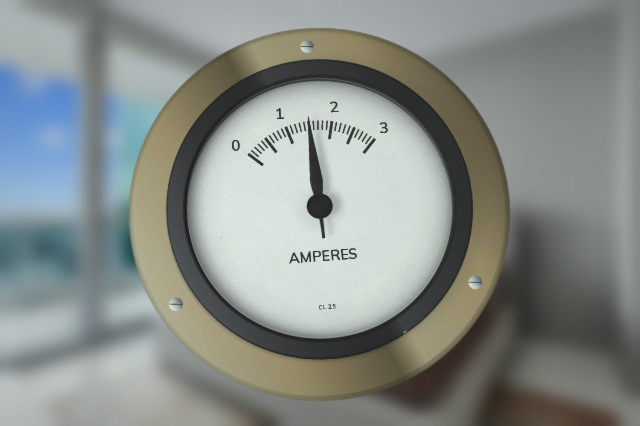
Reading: 1.5 A
